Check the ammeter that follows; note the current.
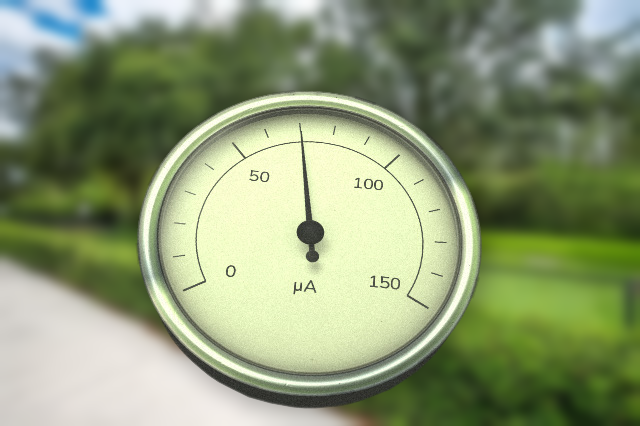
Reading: 70 µA
